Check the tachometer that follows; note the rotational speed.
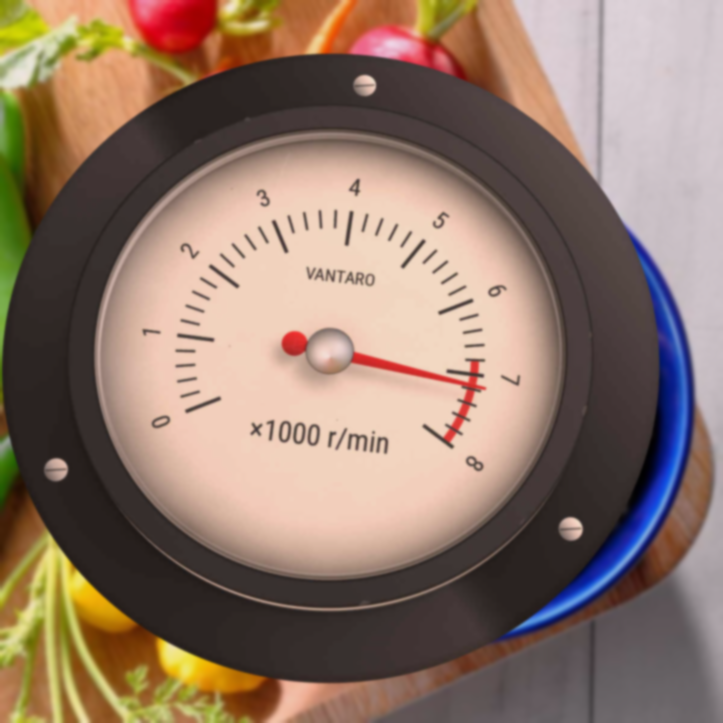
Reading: 7200 rpm
